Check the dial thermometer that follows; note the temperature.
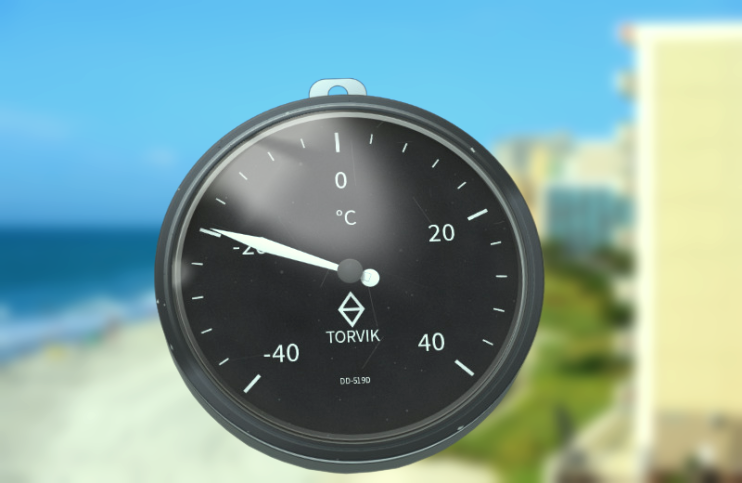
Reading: -20 °C
